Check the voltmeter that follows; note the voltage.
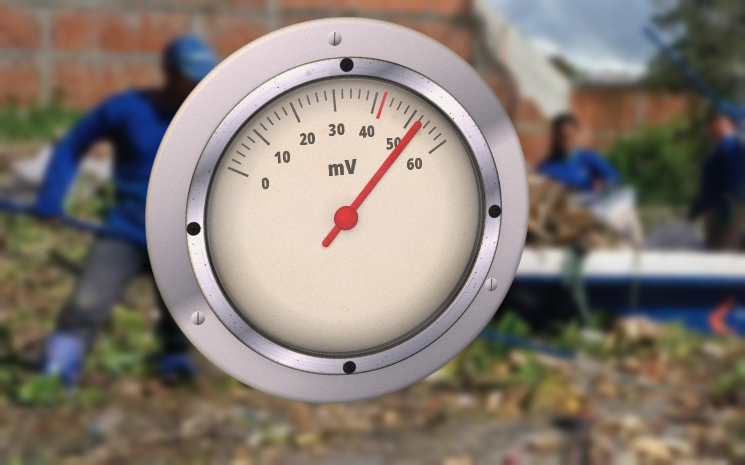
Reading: 52 mV
